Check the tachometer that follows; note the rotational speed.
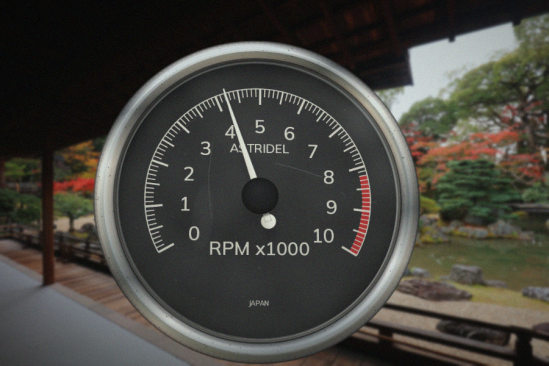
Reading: 4200 rpm
